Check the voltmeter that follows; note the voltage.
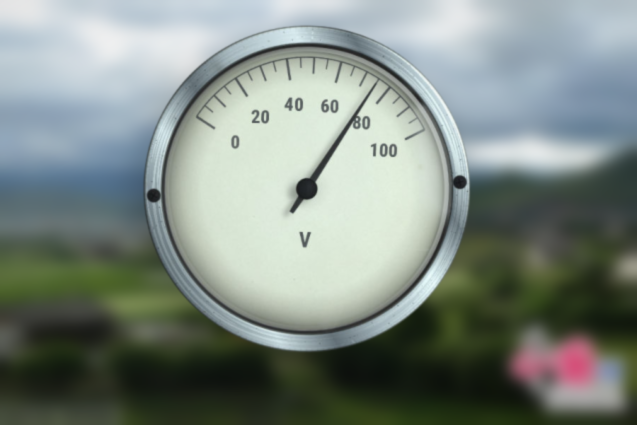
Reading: 75 V
